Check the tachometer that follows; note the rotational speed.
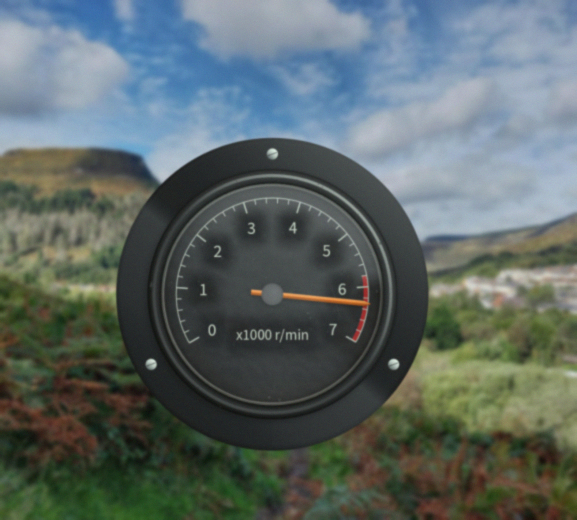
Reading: 6300 rpm
